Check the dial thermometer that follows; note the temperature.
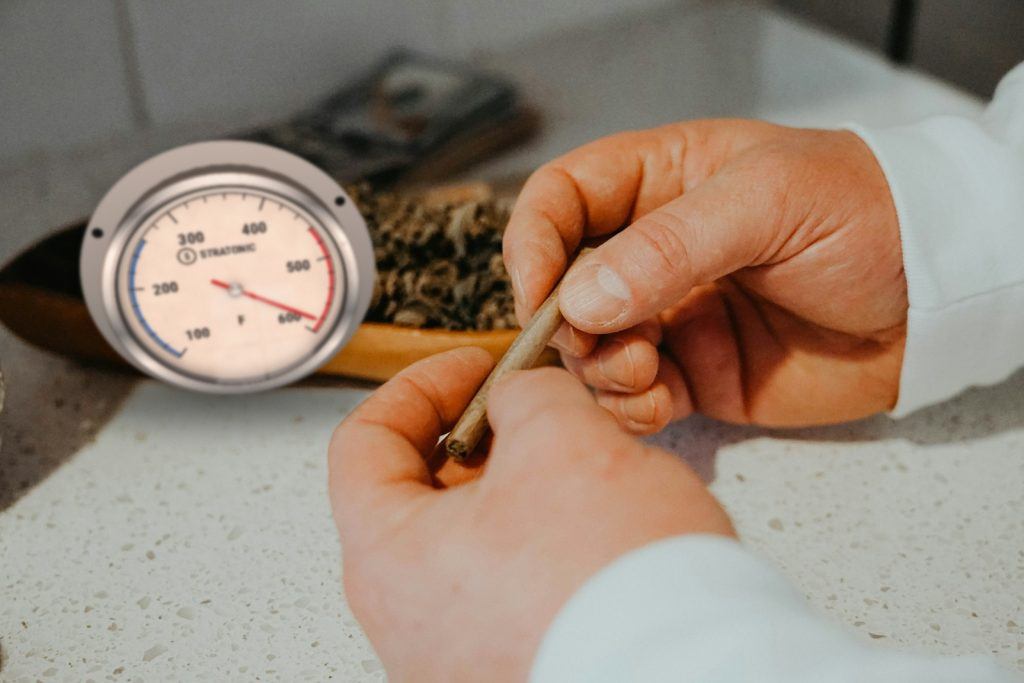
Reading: 580 °F
